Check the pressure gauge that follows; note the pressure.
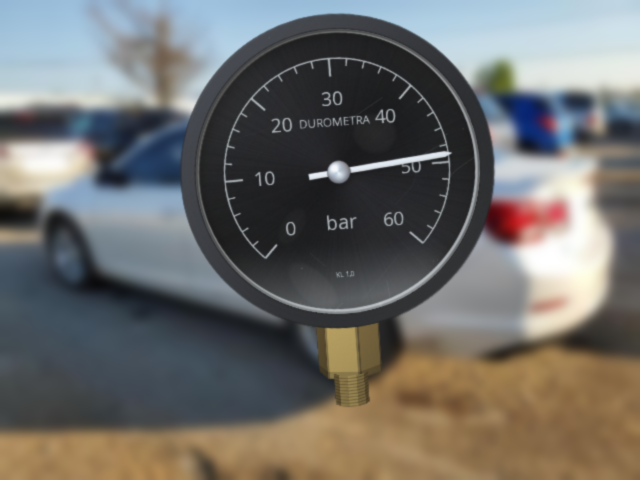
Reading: 49 bar
